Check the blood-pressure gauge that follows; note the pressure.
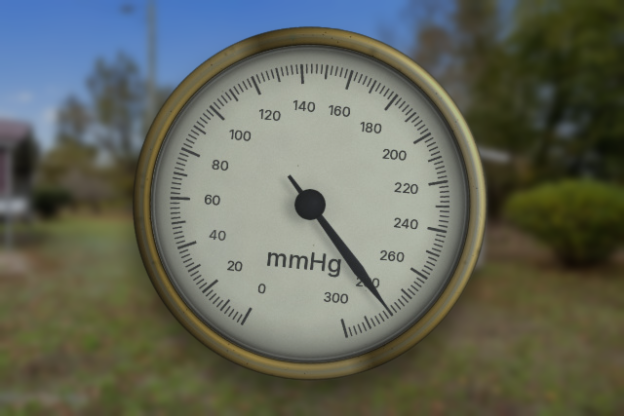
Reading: 280 mmHg
